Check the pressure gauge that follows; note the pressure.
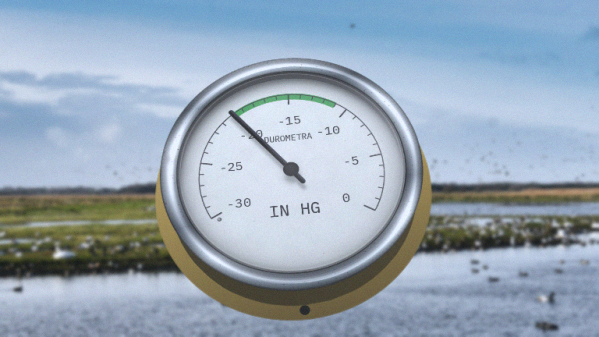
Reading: -20 inHg
